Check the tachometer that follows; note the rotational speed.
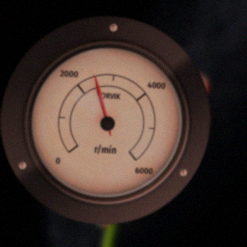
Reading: 2500 rpm
